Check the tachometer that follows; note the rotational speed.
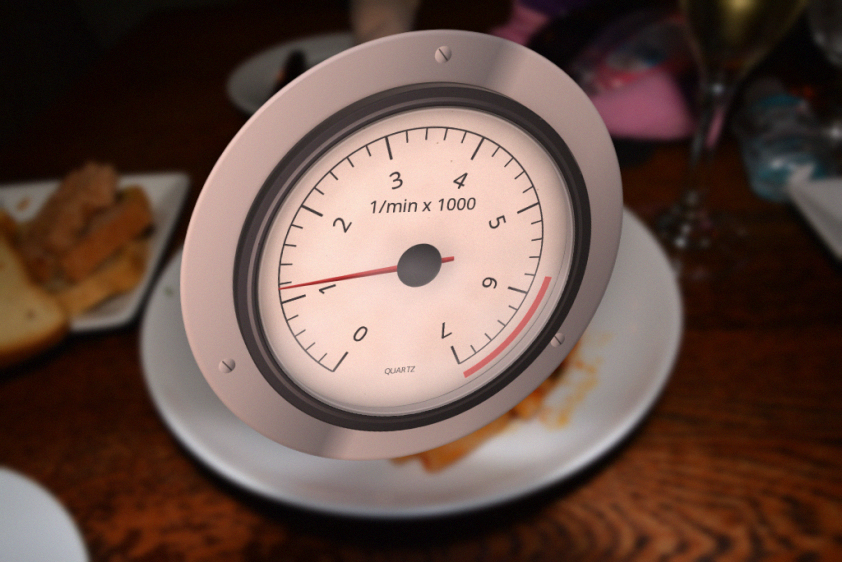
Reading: 1200 rpm
